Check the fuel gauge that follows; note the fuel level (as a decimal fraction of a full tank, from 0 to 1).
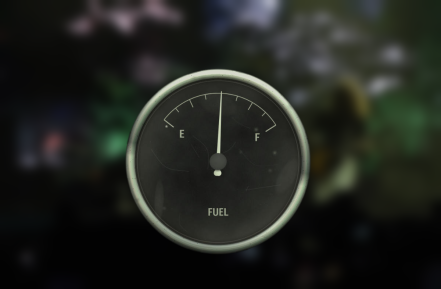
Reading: 0.5
